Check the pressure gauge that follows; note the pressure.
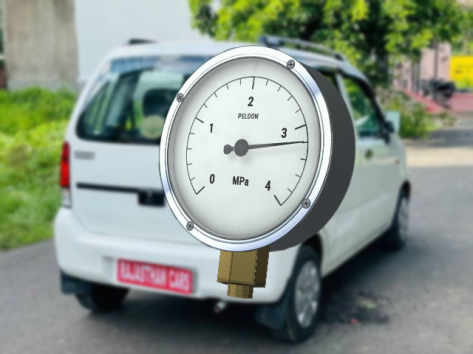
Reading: 3.2 MPa
